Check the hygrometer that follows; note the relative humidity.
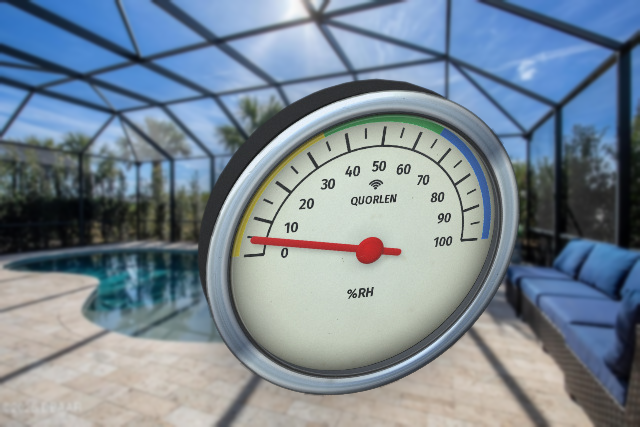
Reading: 5 %
